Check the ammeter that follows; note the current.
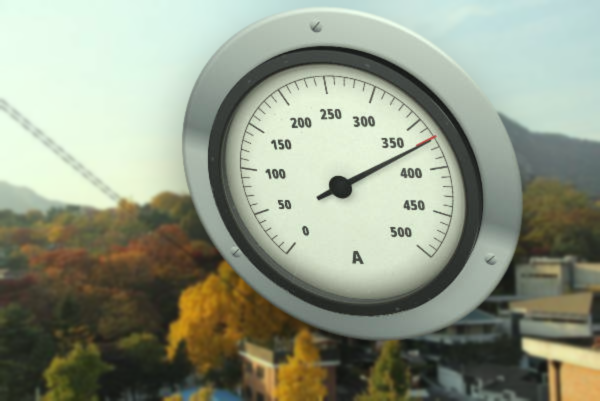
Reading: 370 A
